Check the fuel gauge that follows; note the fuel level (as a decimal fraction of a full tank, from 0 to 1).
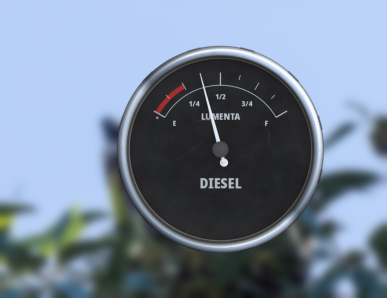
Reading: 0.375
